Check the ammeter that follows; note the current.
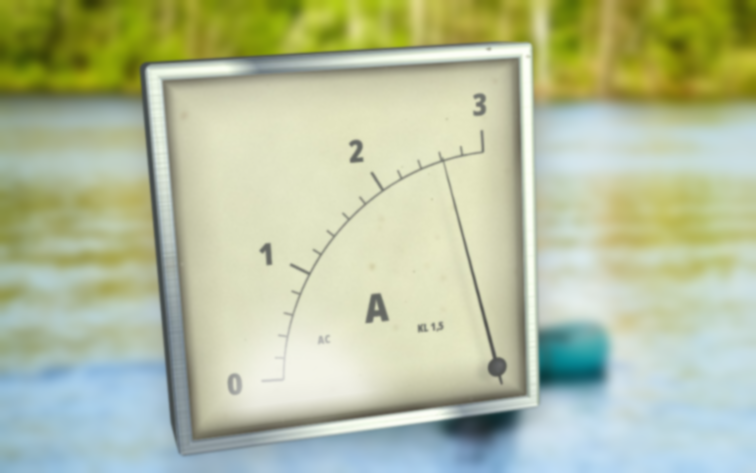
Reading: 2.6 A
